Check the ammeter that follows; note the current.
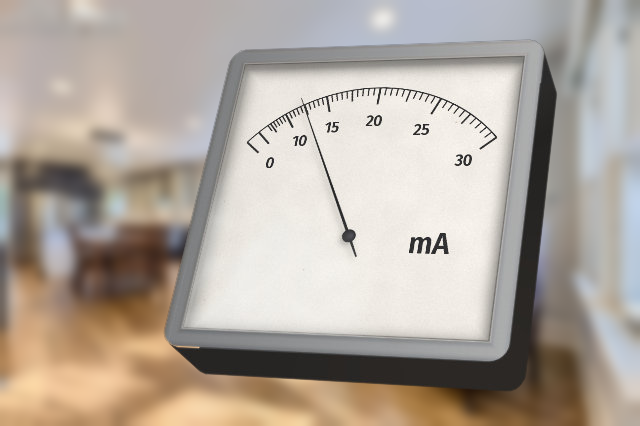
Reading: 12.5 mA
